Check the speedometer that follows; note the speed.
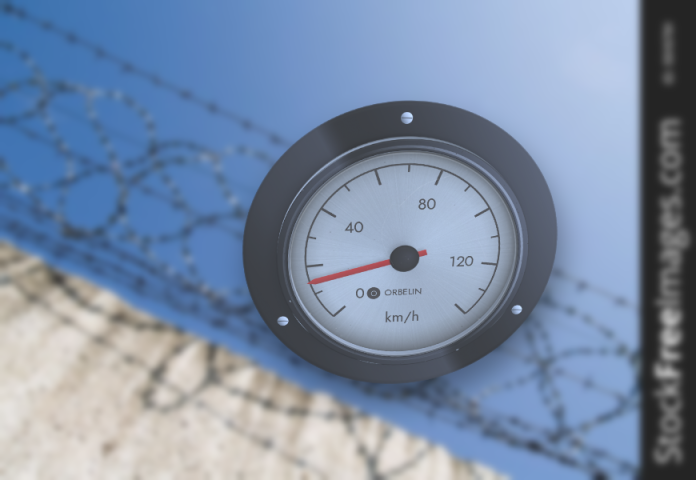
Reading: 15 km/h
